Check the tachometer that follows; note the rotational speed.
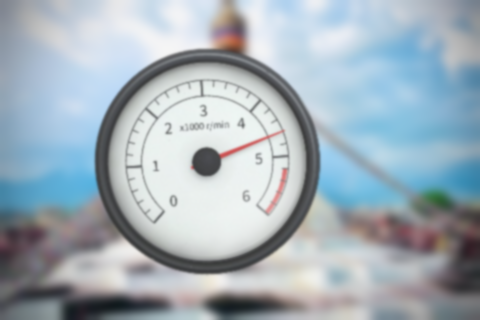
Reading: 4600 rpm
